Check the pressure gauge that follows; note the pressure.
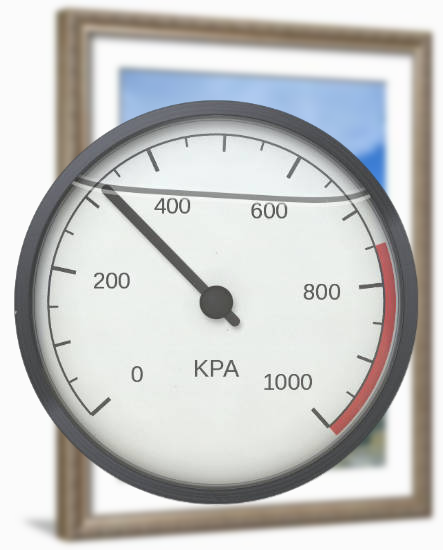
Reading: 325 kPa
